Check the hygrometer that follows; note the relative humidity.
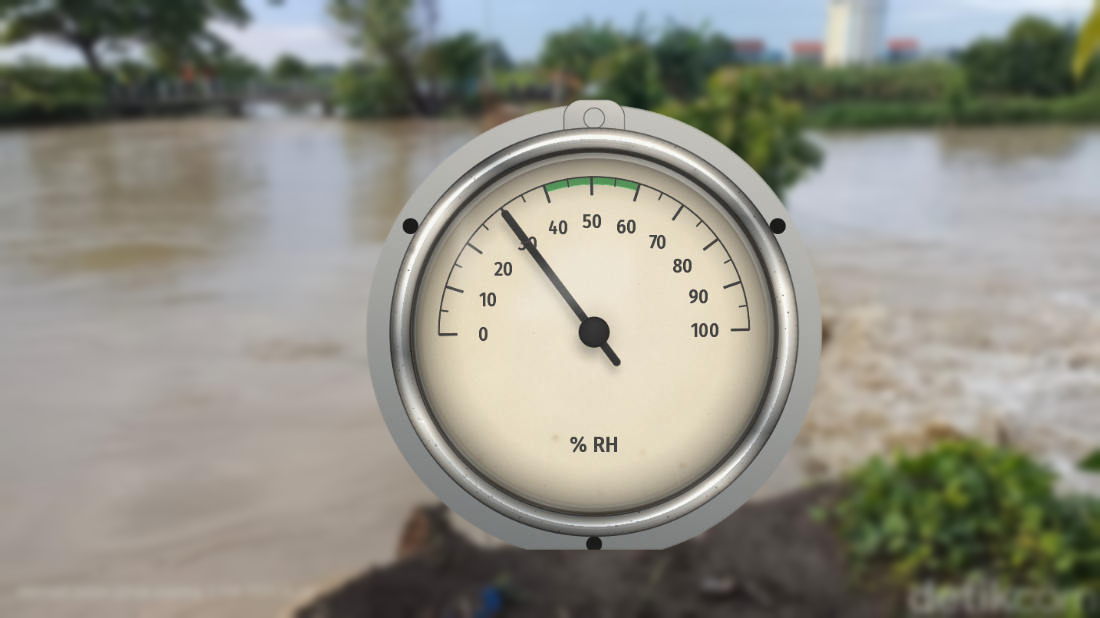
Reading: 30 %
